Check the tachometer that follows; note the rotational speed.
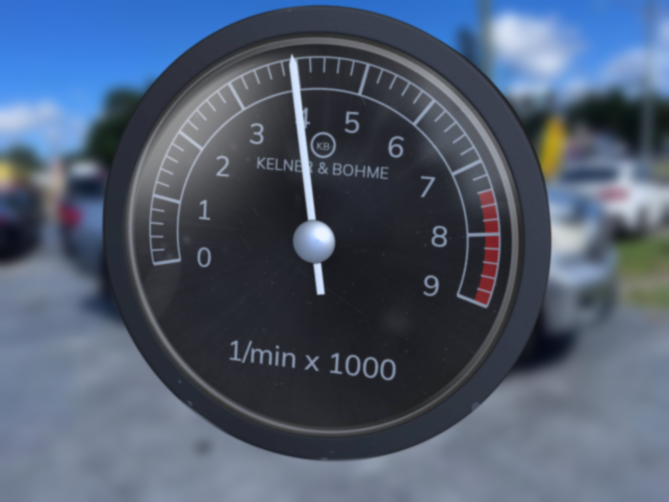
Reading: 4000 rpm
